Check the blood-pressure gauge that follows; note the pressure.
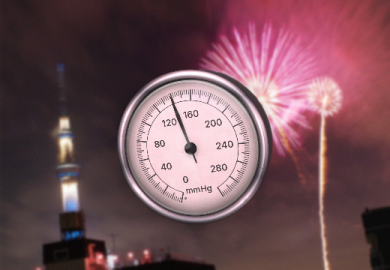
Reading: 140 mmHg
